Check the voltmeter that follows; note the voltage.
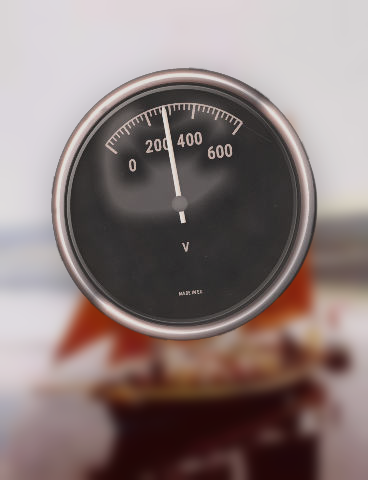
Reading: 280 V
